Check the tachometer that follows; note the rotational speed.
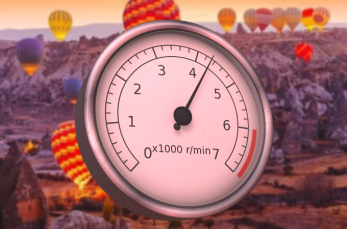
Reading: 4300 rpm
